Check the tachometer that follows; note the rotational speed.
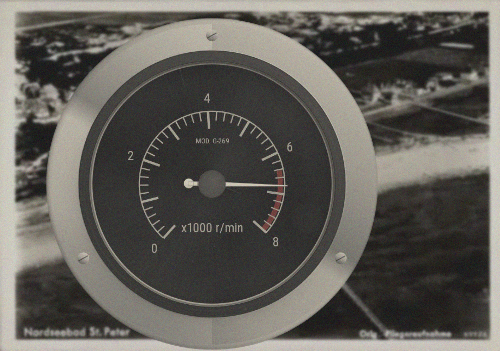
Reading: 6800 rpm
